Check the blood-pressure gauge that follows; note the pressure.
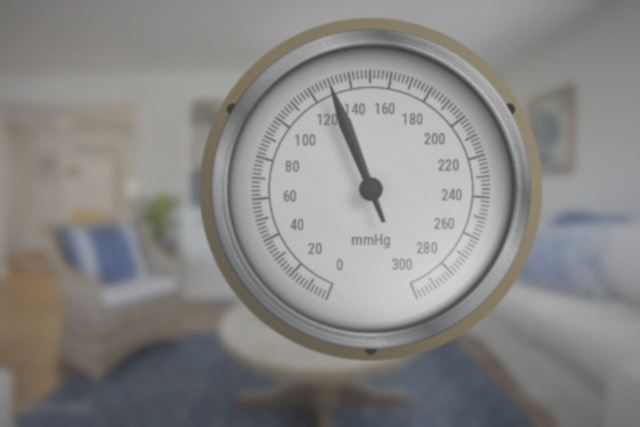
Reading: 130 mmHg
